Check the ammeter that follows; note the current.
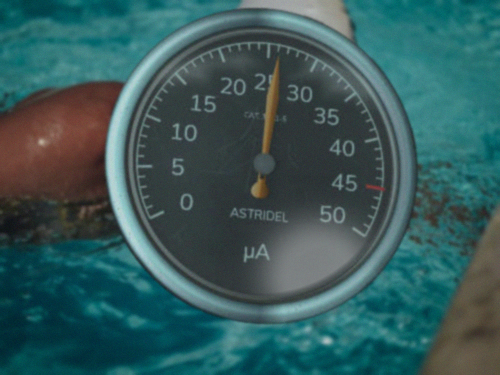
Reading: 26 µA
